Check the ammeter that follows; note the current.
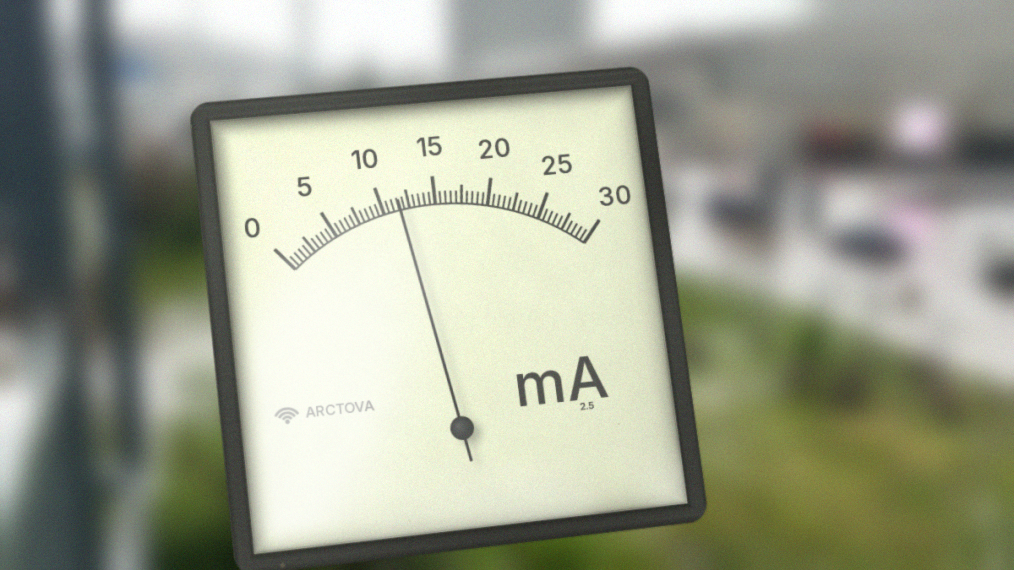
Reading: 11.5 mA
